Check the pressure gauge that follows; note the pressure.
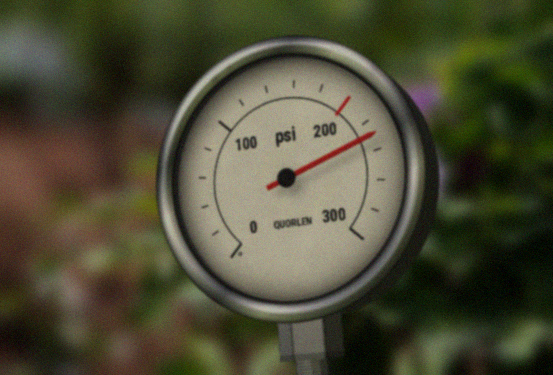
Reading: 230 psi
